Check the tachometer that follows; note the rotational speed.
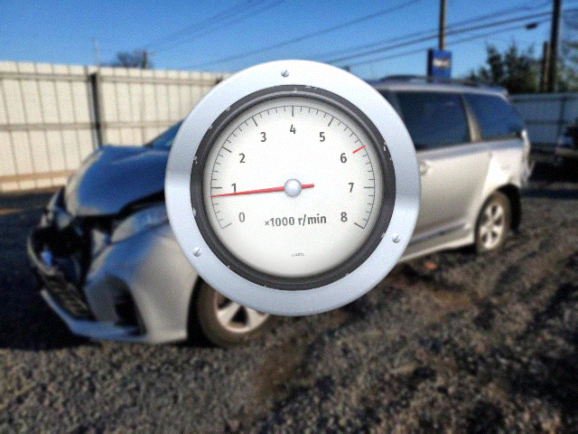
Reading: 800 rpm
